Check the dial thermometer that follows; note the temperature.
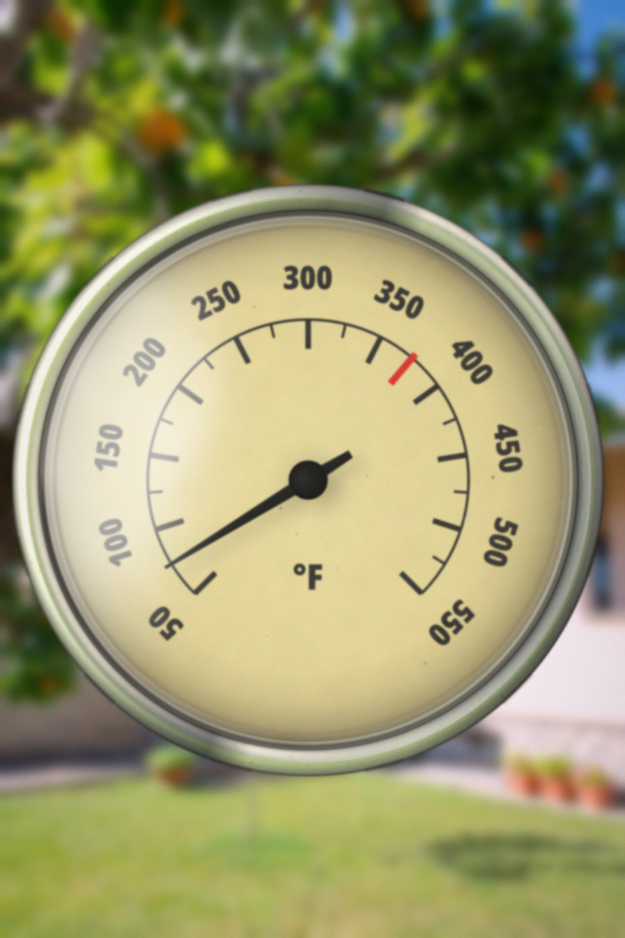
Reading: 75 °F
